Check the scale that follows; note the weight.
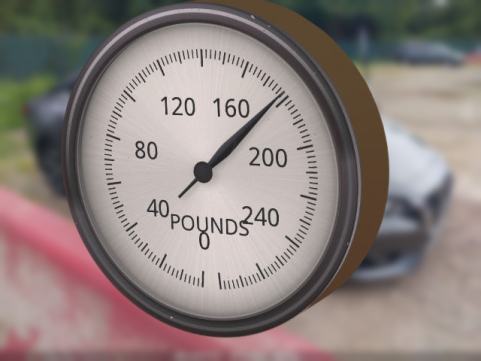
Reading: 178 lb
